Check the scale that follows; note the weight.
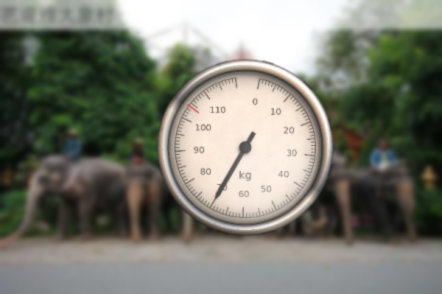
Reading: 70 kg
